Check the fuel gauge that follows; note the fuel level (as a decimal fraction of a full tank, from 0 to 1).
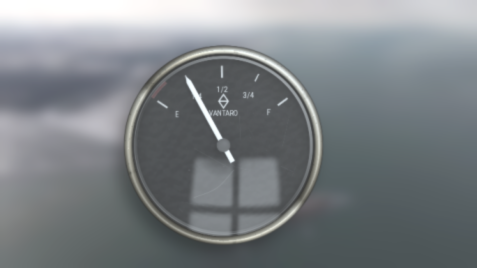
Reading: 0.25
